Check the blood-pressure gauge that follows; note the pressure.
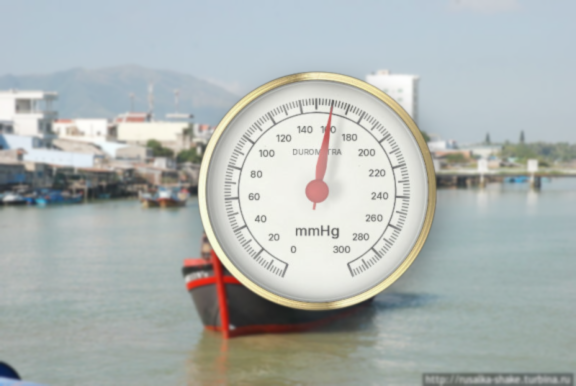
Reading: 160 mmHg
